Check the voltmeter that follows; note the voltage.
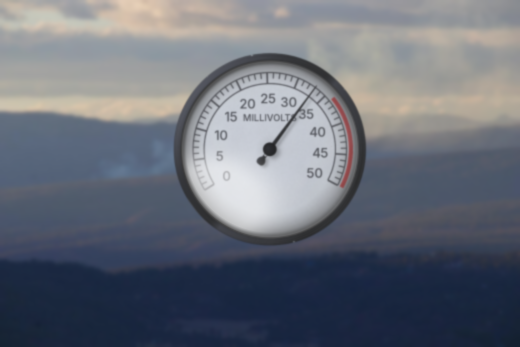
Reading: 33 mV
